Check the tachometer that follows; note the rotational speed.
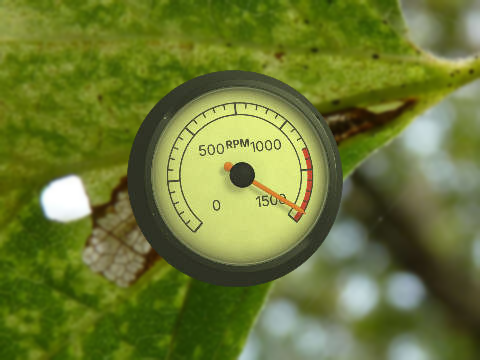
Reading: 1450 rpm
